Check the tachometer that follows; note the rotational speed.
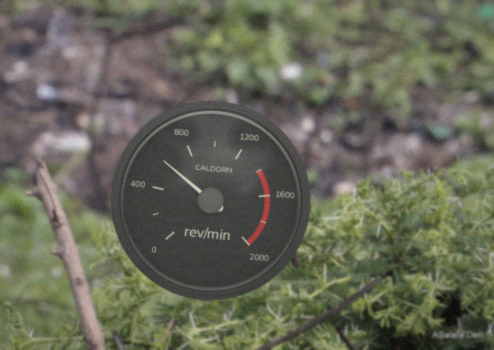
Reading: 600 rpm
